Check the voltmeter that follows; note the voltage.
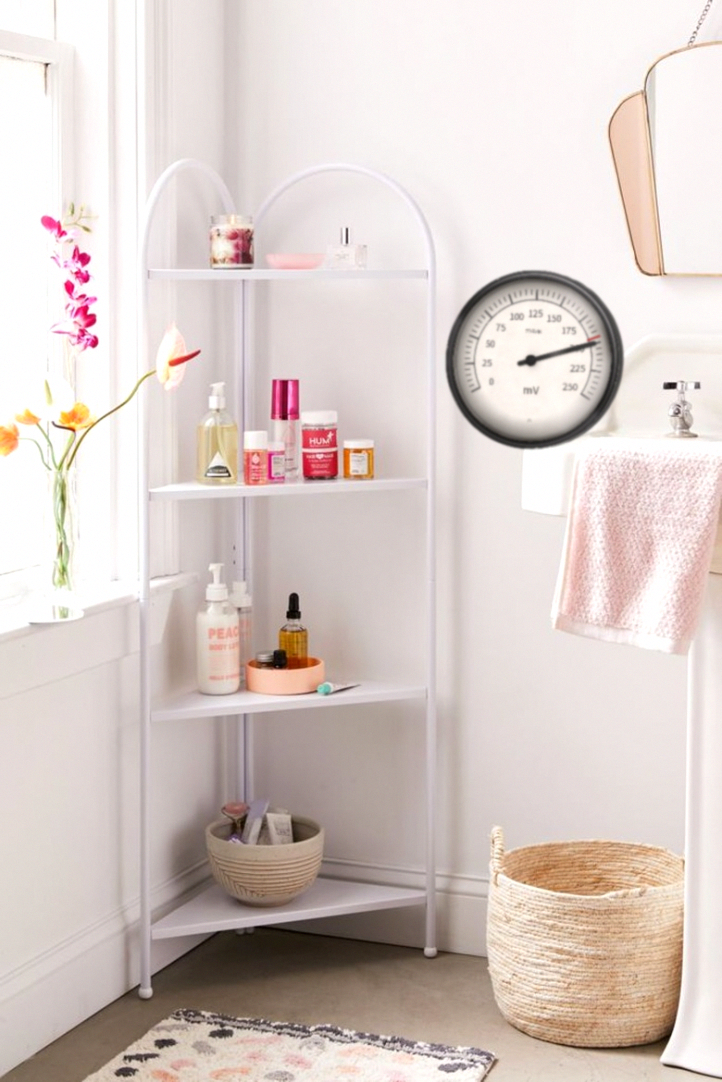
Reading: 200 mV
